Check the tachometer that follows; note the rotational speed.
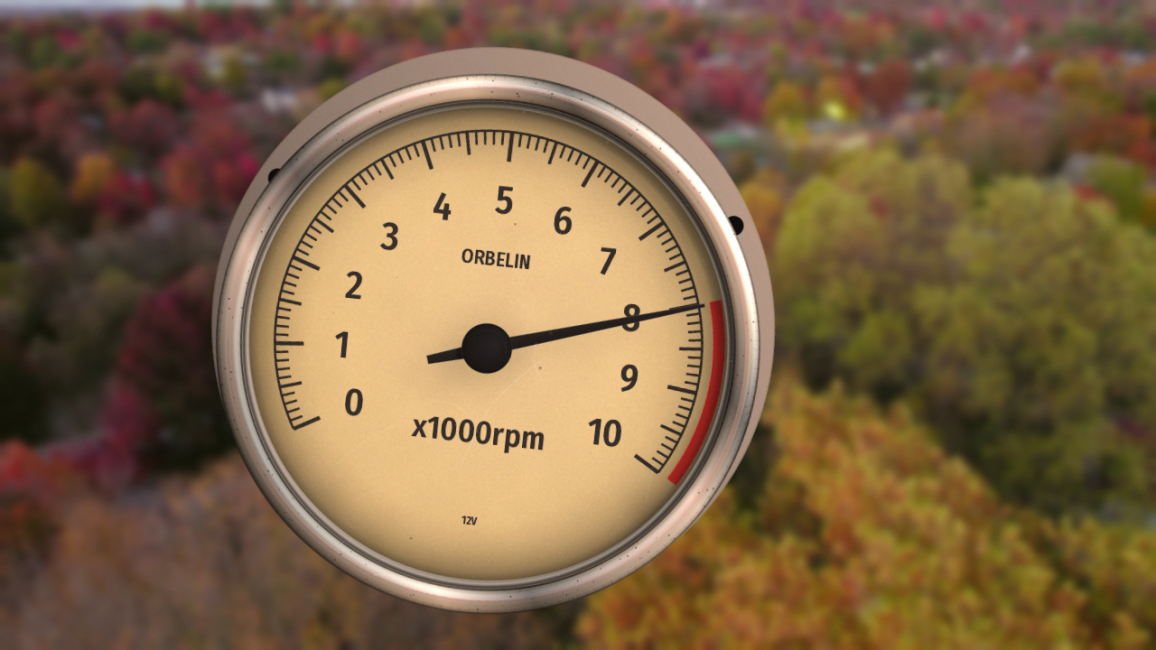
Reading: 8000 rpm
